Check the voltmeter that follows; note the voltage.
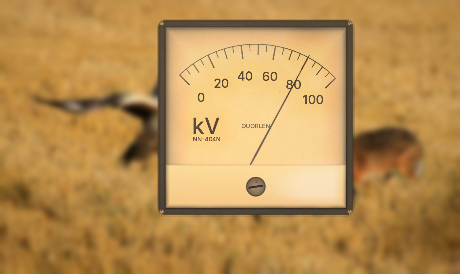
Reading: 80 kV
